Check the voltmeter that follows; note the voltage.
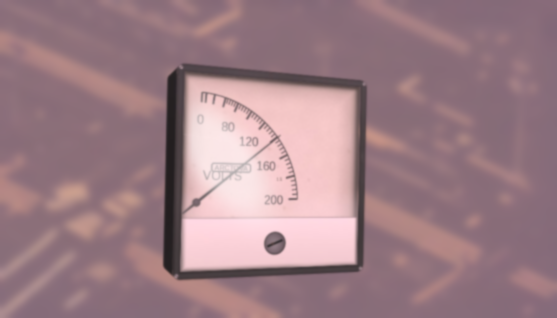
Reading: 140 V
